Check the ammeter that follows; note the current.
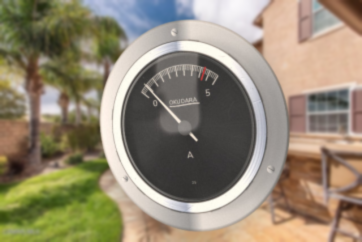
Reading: 0.5 A
